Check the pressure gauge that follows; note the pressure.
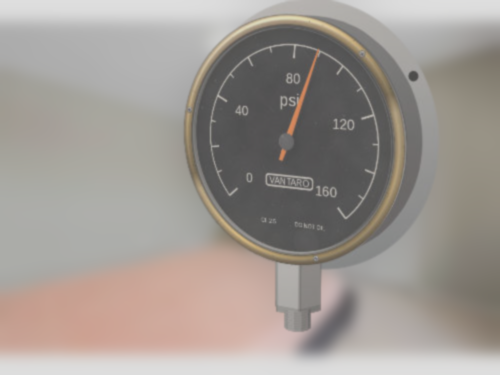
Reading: 90 psi
